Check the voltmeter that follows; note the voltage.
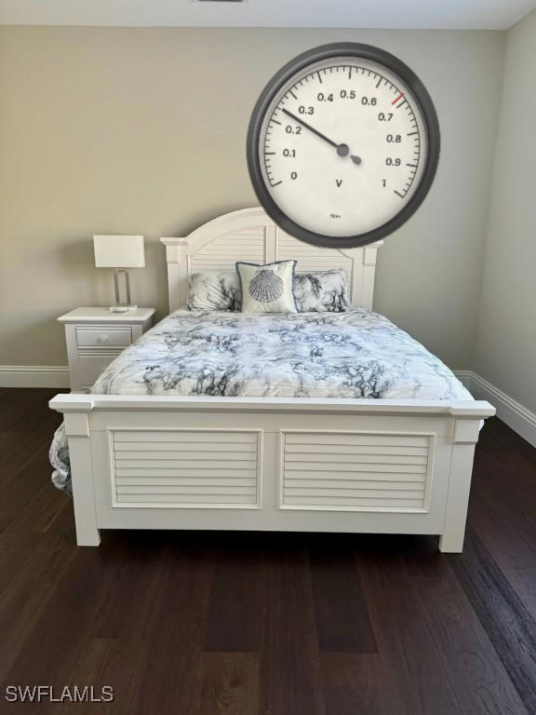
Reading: 0.24 V
